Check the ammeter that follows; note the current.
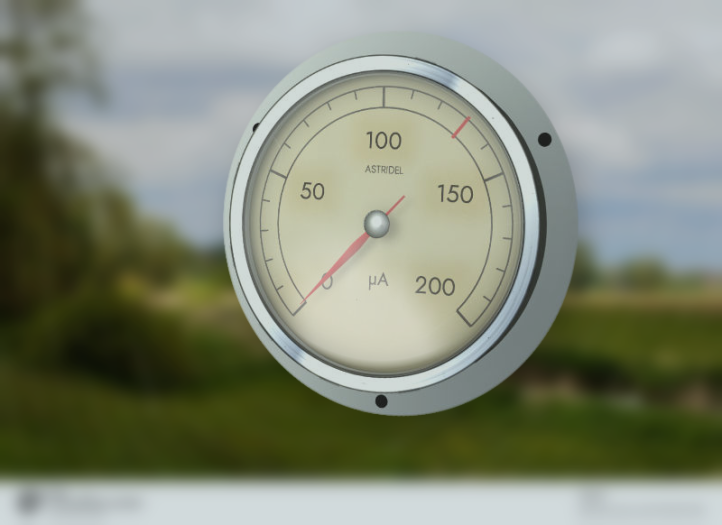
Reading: 0 µA
